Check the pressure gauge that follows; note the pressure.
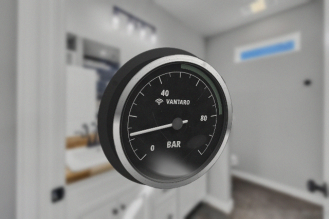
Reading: 12.5 bar
